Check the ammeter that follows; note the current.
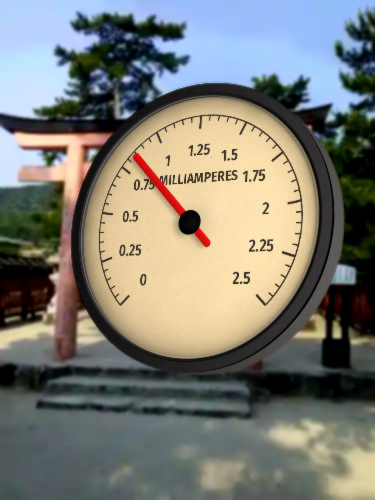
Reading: 0.85 mA
